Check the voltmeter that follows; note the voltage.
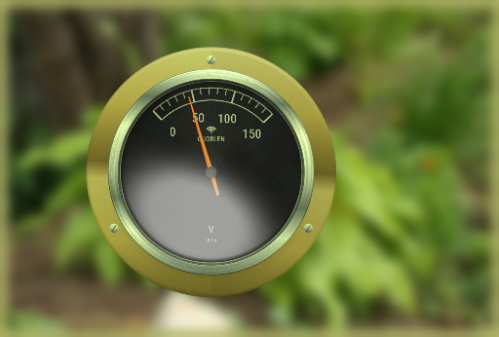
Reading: 45 V
